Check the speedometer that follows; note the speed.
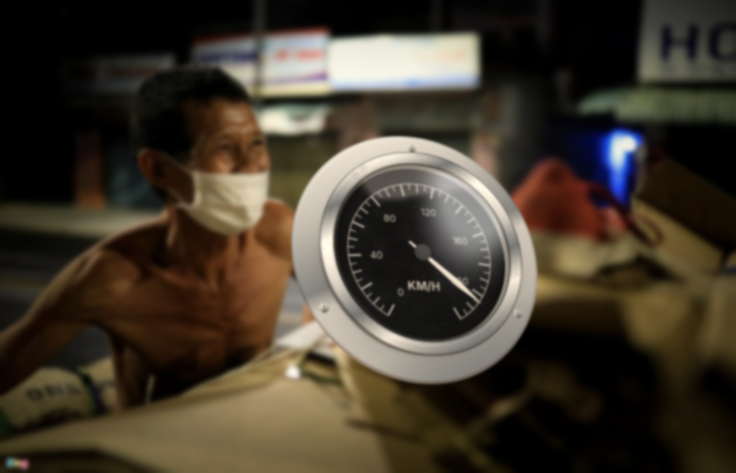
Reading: 205 km/h
